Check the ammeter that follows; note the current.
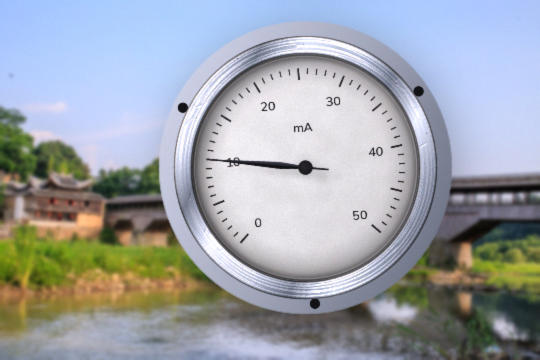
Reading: 10 mA
